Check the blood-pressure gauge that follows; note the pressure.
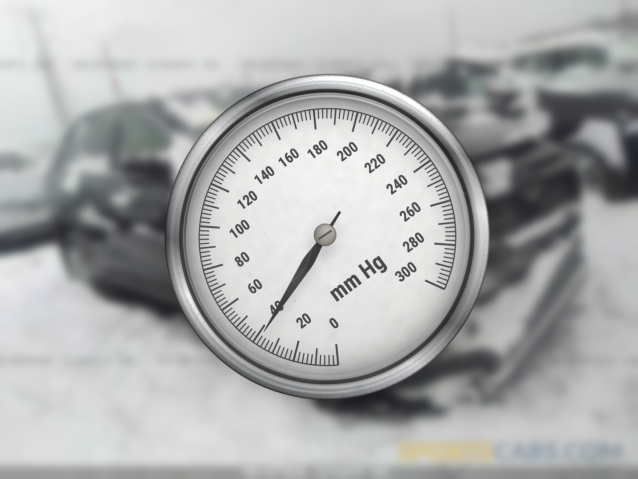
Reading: 38 mmHg
